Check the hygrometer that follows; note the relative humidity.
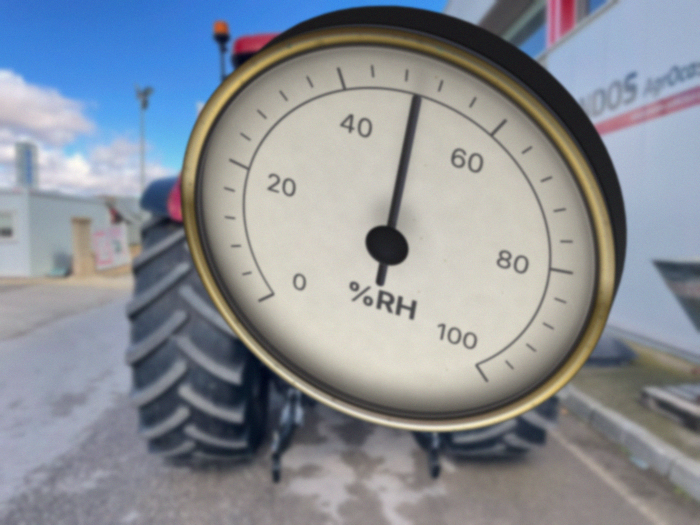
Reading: 50 %
